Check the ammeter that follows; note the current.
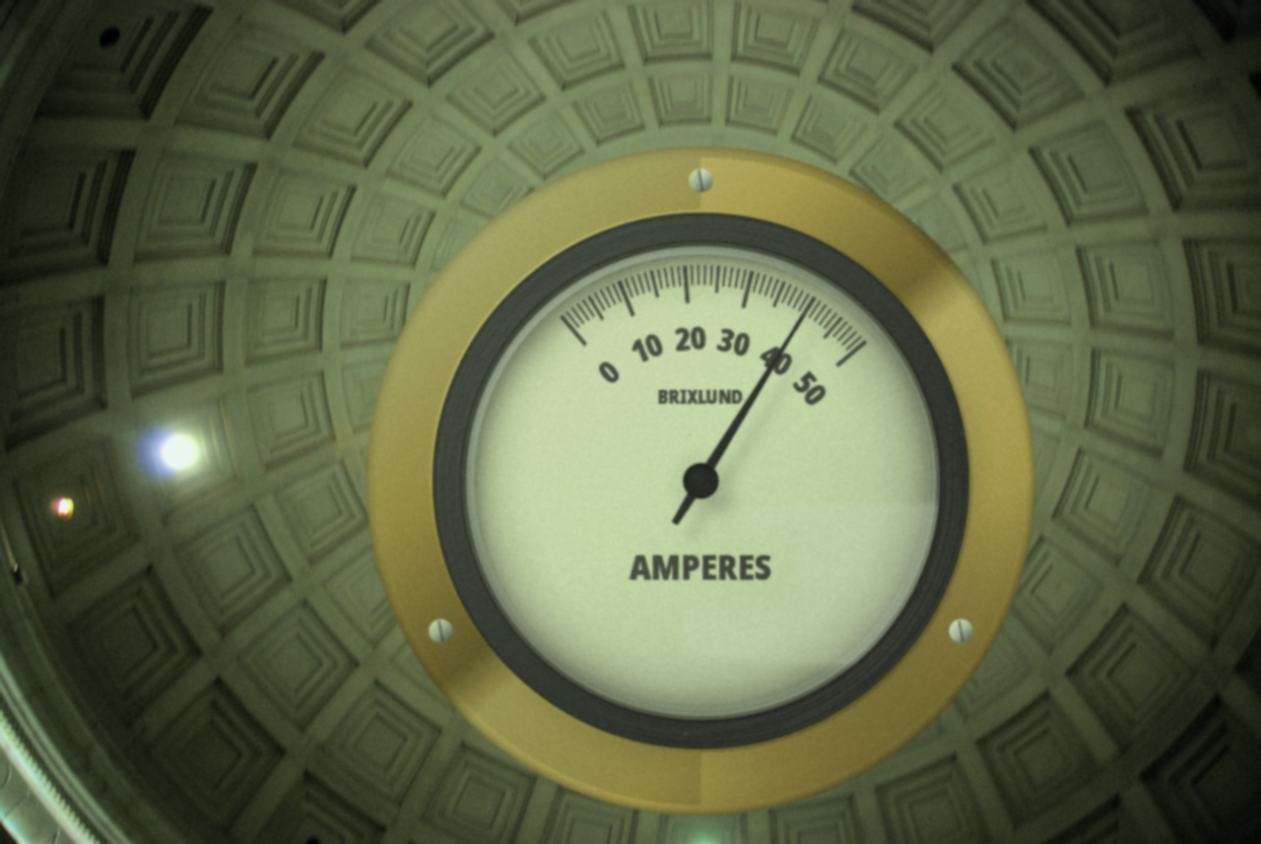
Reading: 40 A
